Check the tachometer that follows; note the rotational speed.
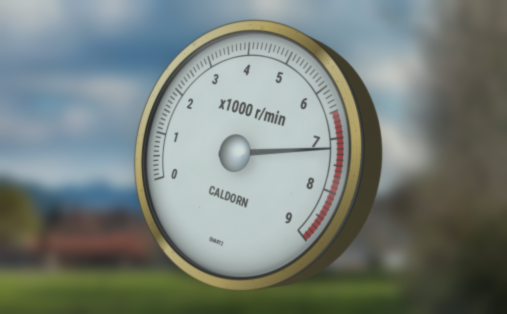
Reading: 7200 rpm
